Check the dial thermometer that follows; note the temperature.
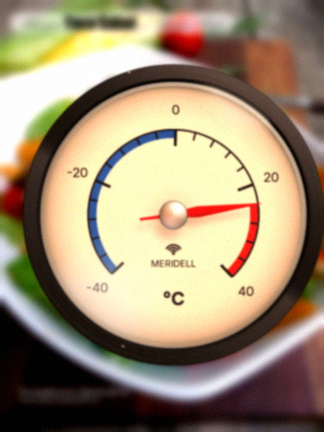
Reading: 24 °C
